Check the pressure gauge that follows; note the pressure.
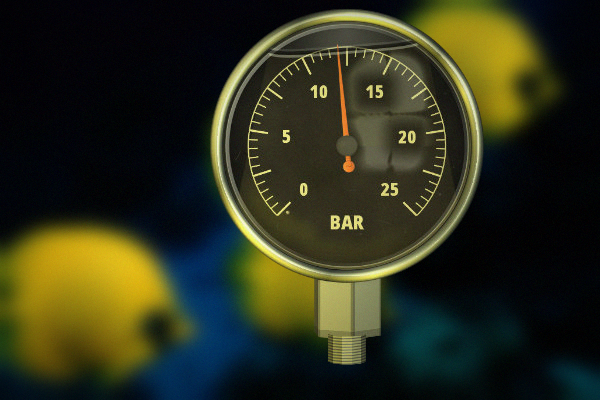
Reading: 12 bar
